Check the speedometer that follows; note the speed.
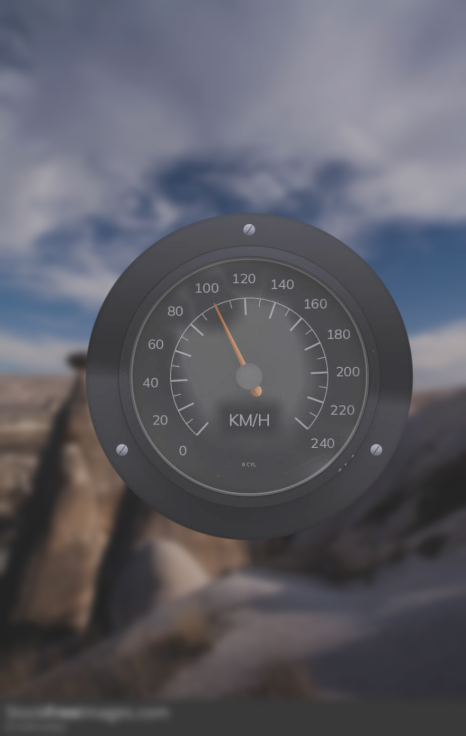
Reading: 100 km/h
